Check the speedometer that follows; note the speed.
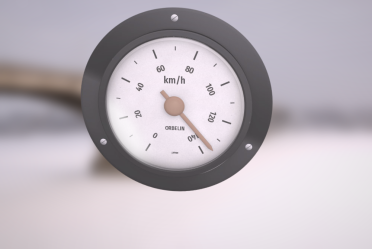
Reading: 135 km/h
